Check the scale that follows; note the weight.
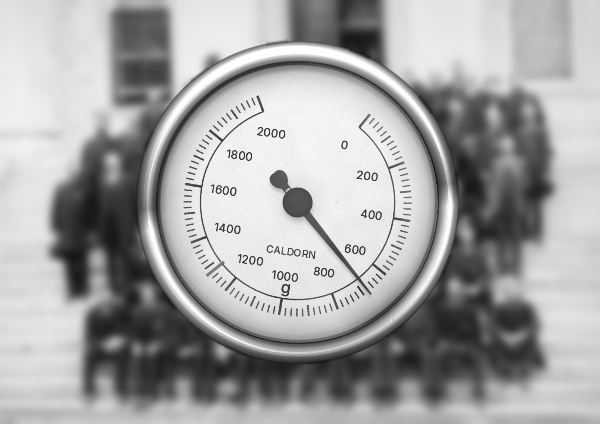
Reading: 680 g
